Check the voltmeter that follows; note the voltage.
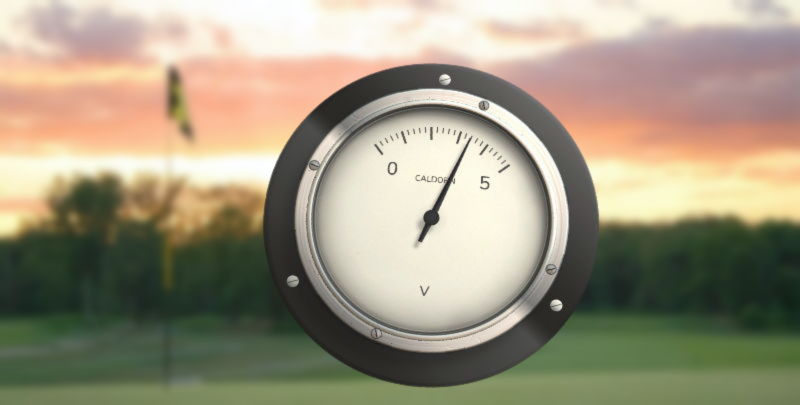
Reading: 3.4 V
